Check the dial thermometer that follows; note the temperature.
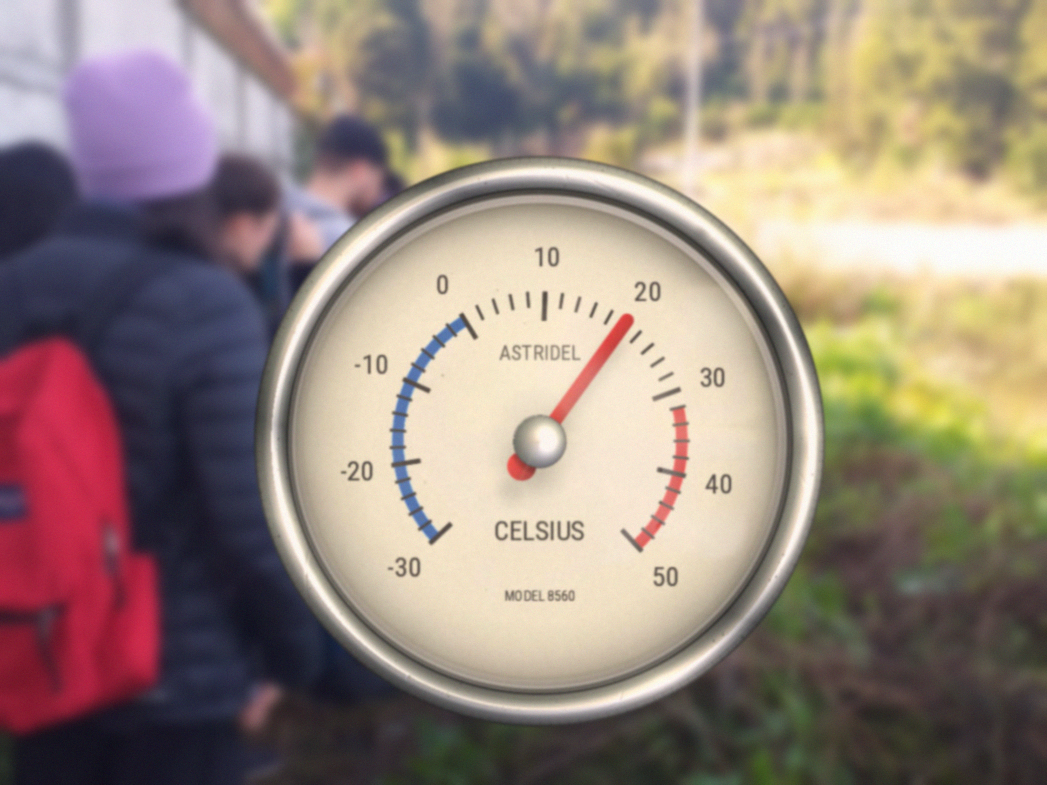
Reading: 20 °C
